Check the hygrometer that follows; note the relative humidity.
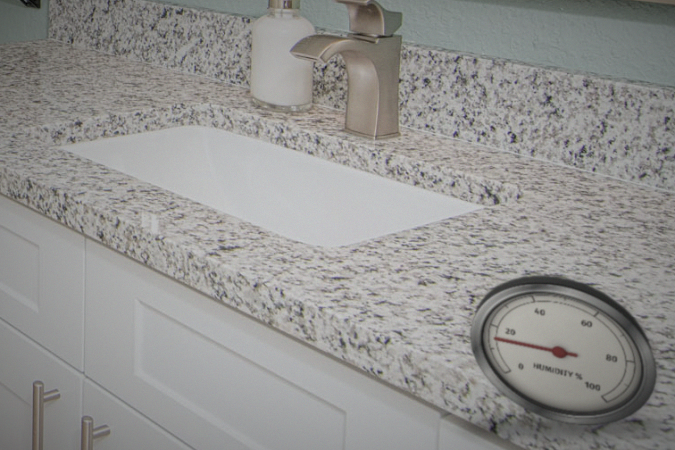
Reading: 15 %
